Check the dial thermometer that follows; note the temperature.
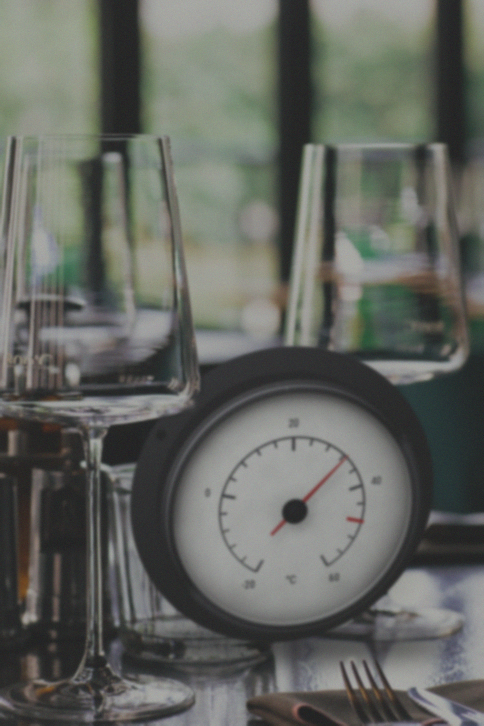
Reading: 32 °C
